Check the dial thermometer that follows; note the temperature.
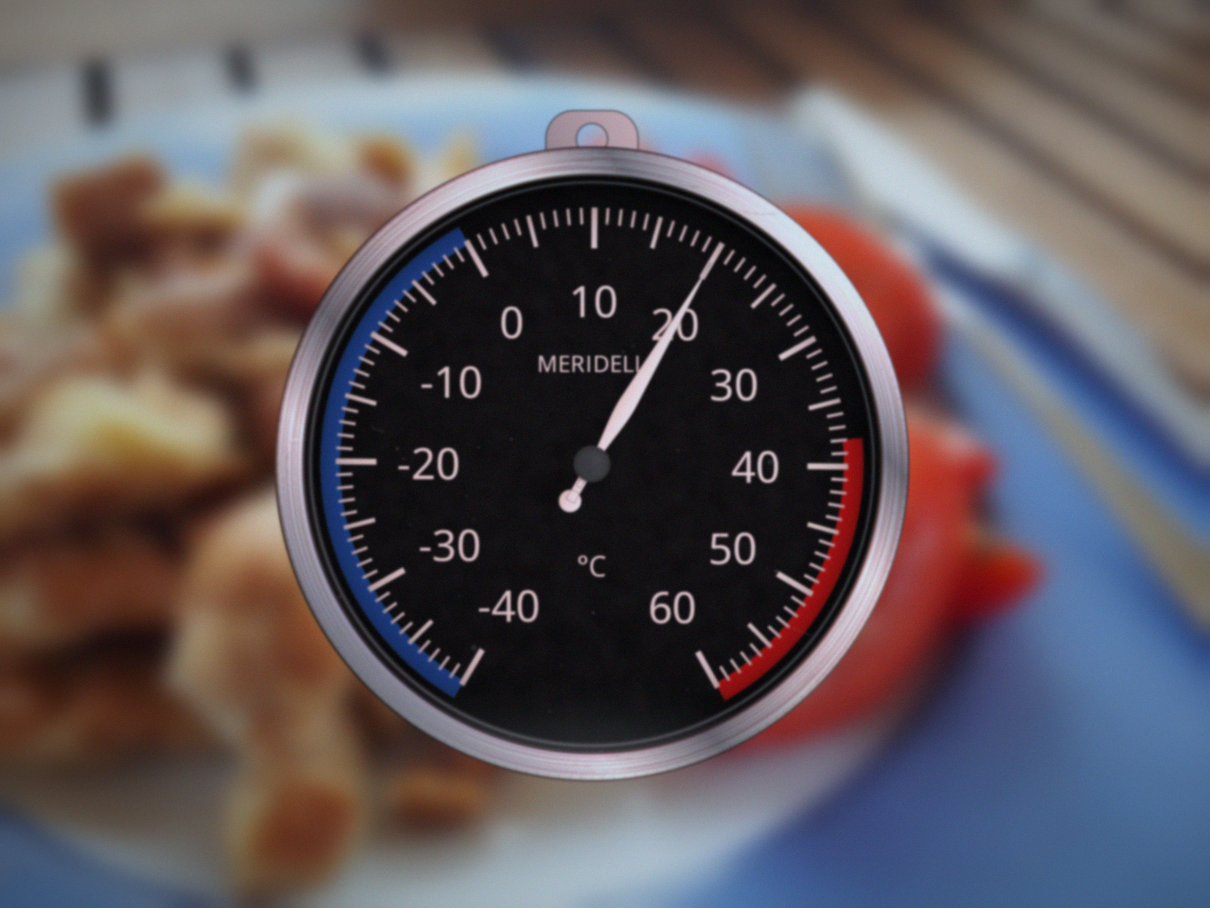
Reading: 20 °C
